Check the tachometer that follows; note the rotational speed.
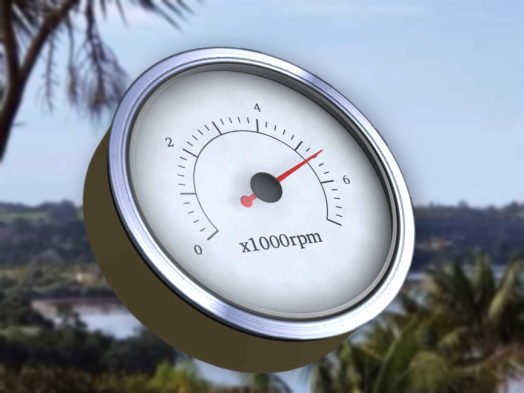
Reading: 5400 rpm
